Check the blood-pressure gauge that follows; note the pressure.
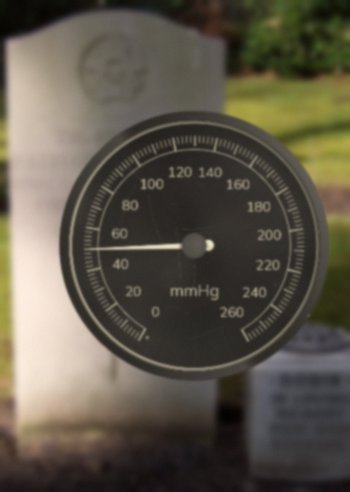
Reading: 50 mmHg
